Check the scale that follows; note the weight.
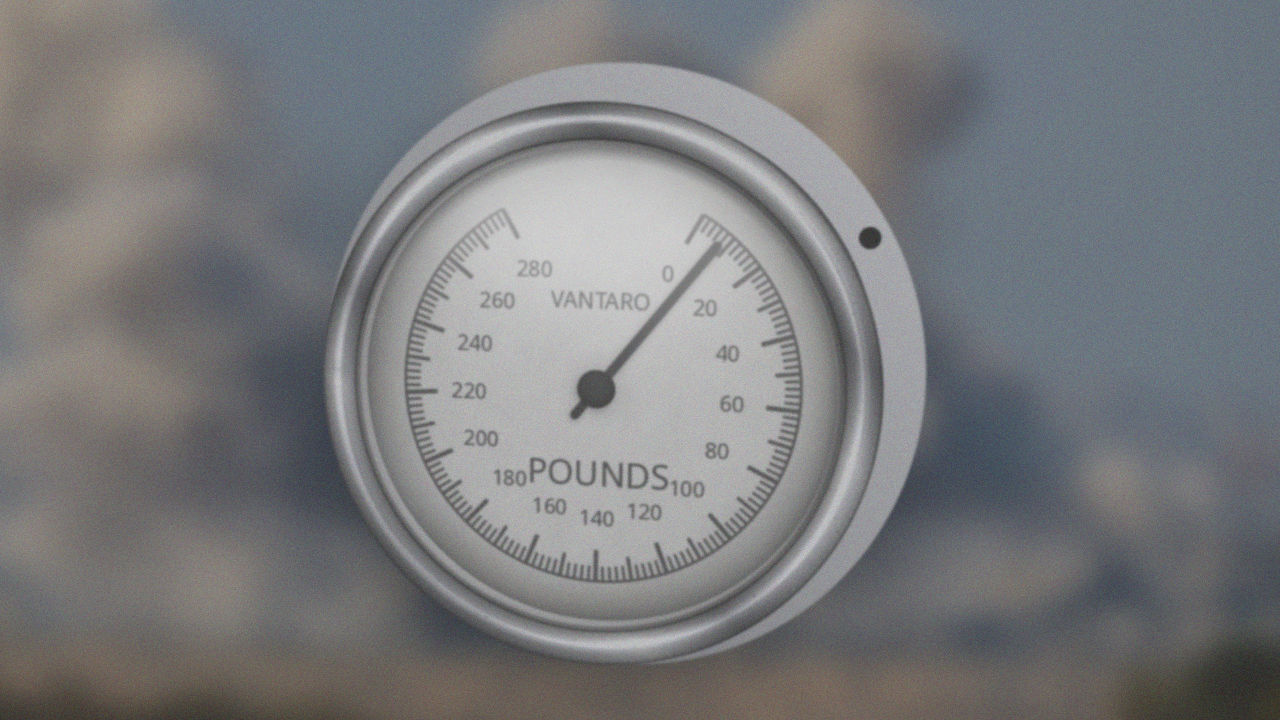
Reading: 8 lb
